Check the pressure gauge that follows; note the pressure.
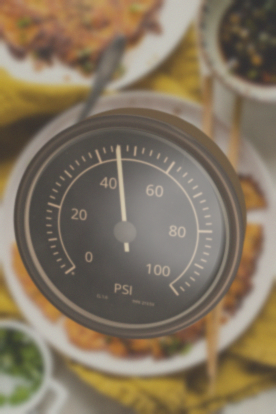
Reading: 46 psi
